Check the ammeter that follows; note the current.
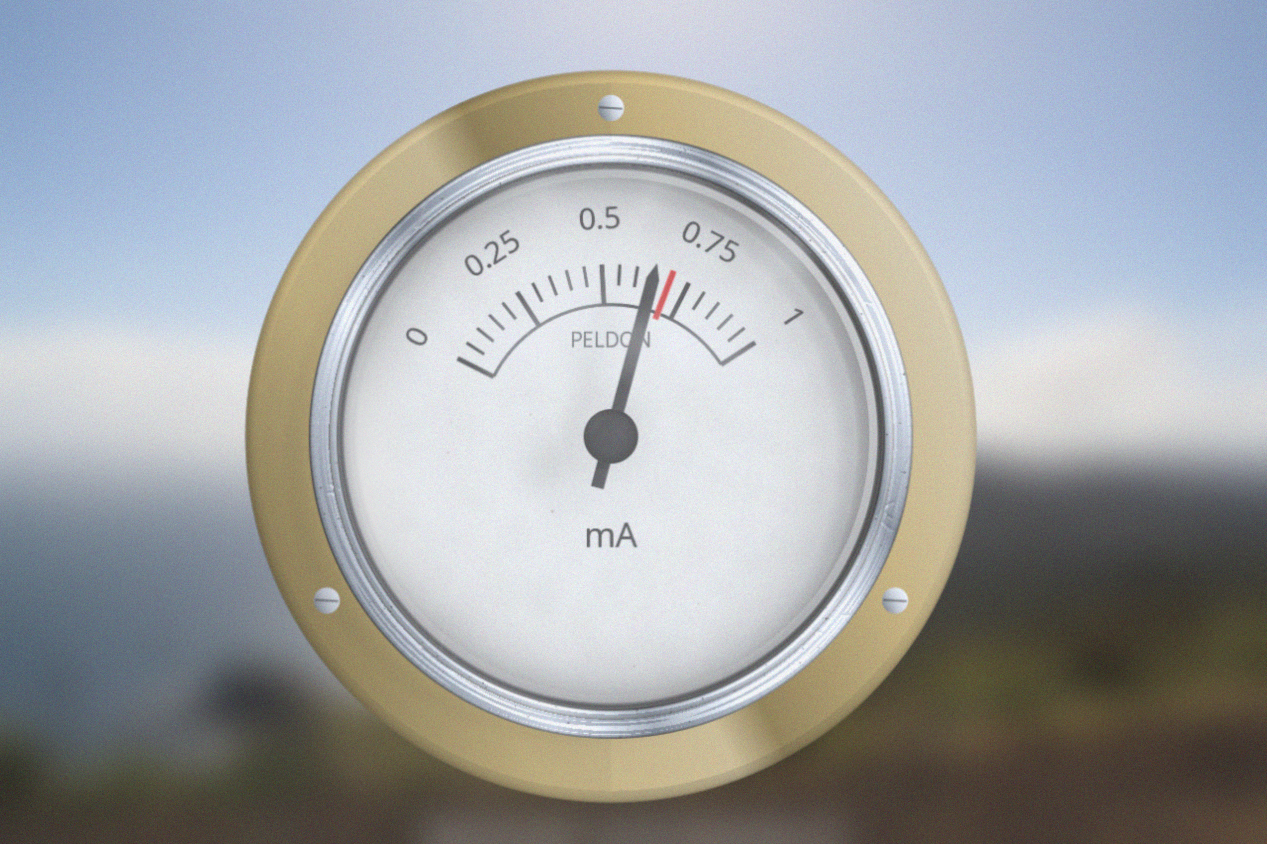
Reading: 0.65 mA
